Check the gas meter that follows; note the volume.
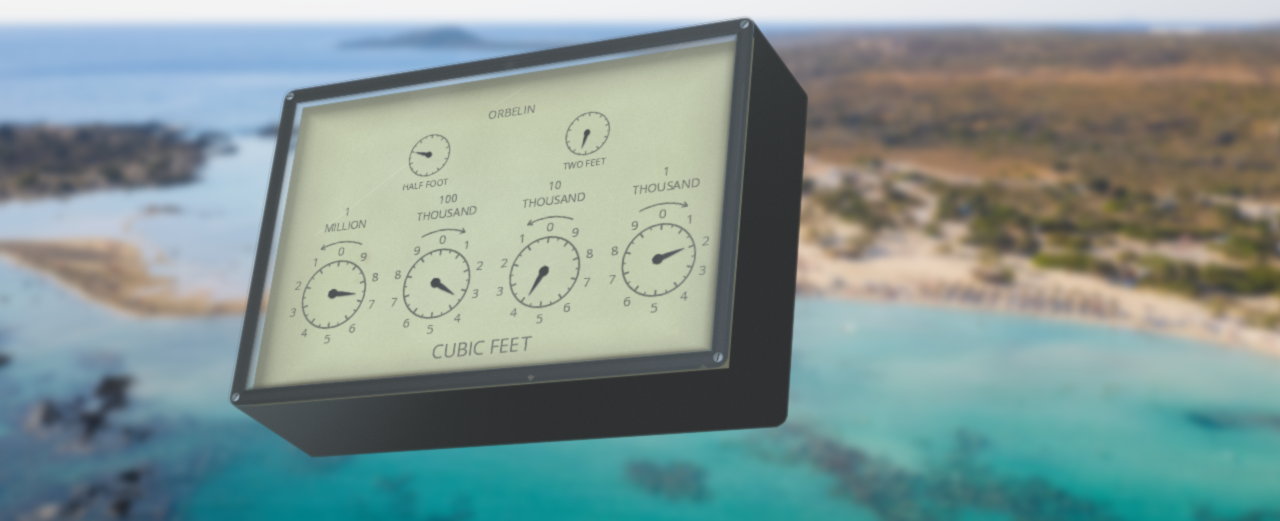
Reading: 734200 ft³
